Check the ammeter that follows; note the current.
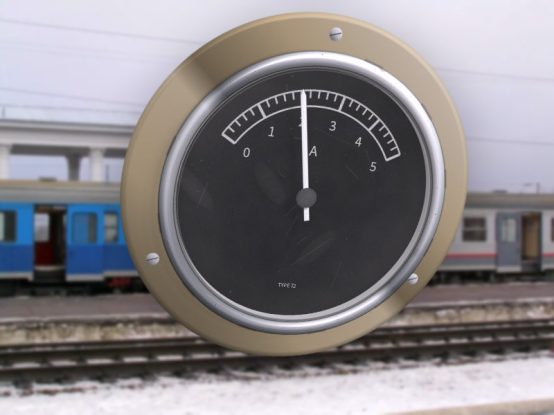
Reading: 2 A
